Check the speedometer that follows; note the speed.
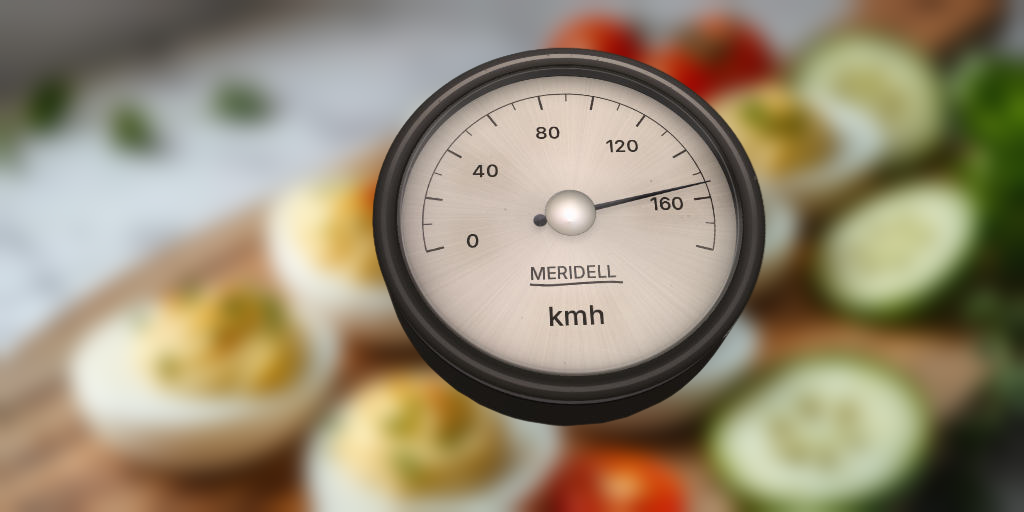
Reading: 155 km/h
